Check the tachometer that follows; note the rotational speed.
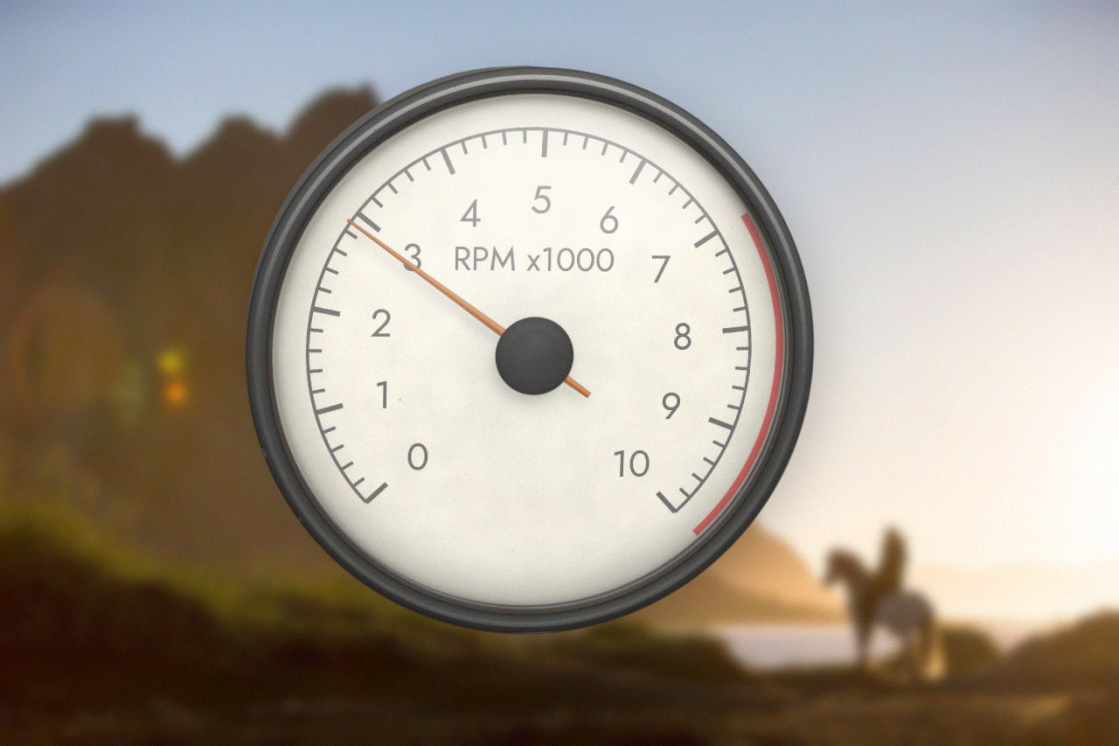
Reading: 2900 rpm
